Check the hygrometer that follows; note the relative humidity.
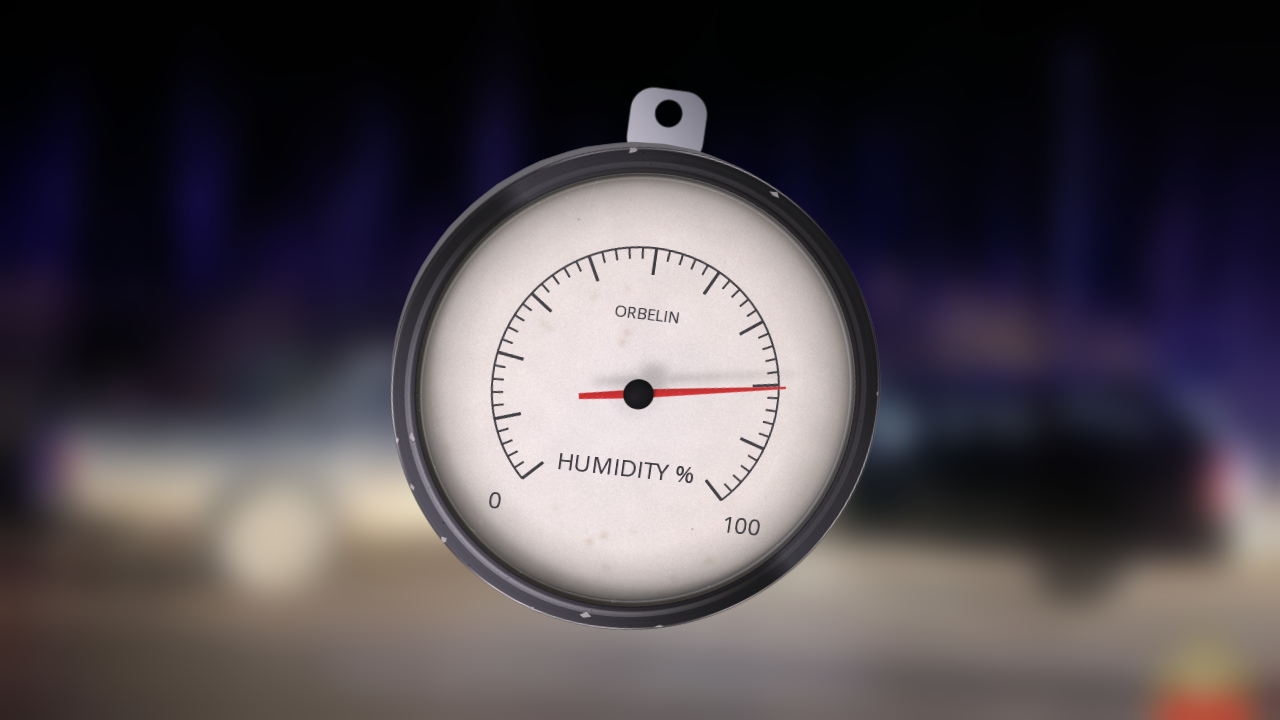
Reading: 80 %
